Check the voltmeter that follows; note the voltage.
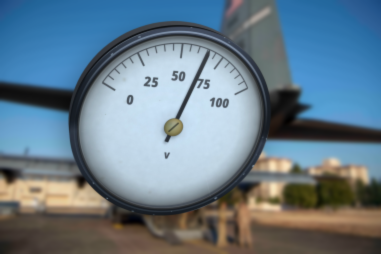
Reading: 65 V
